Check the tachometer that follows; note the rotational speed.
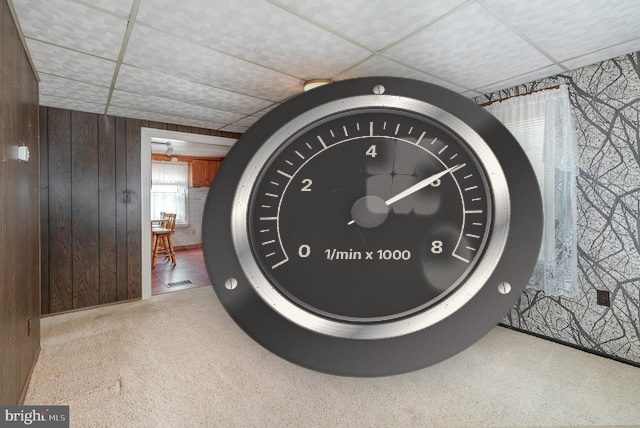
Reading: 6000 rpm
